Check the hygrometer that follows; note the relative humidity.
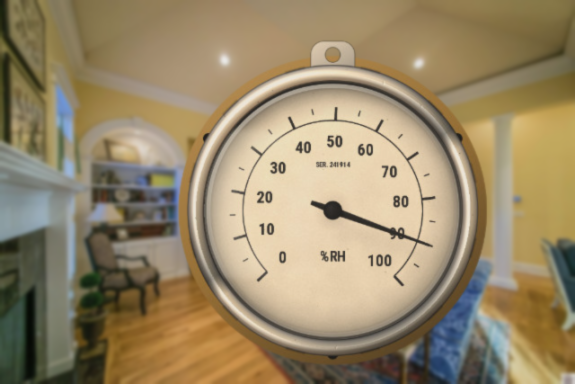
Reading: 90 %
